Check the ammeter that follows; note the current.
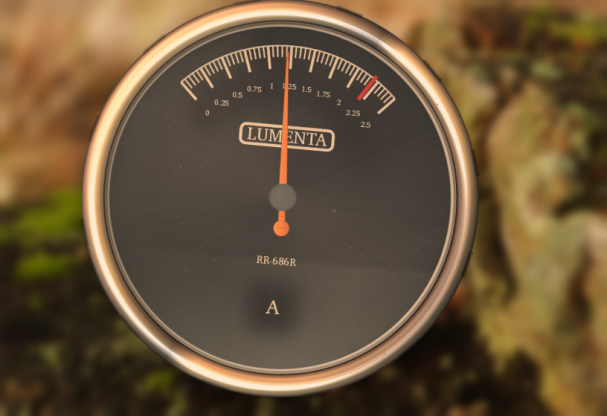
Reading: 1.2 A
